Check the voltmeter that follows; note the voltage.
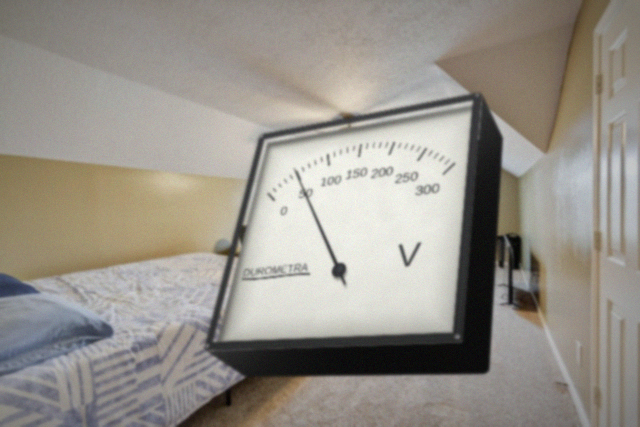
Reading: 50 V
